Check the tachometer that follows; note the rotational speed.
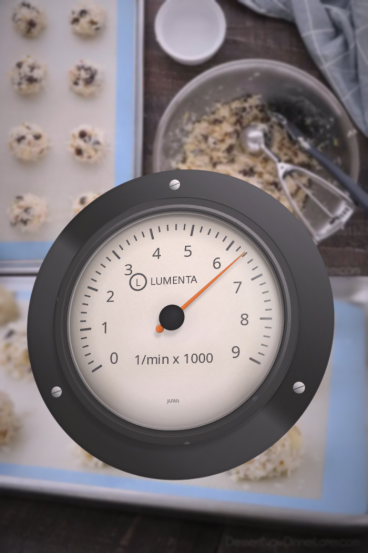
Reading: 6400 rpm
